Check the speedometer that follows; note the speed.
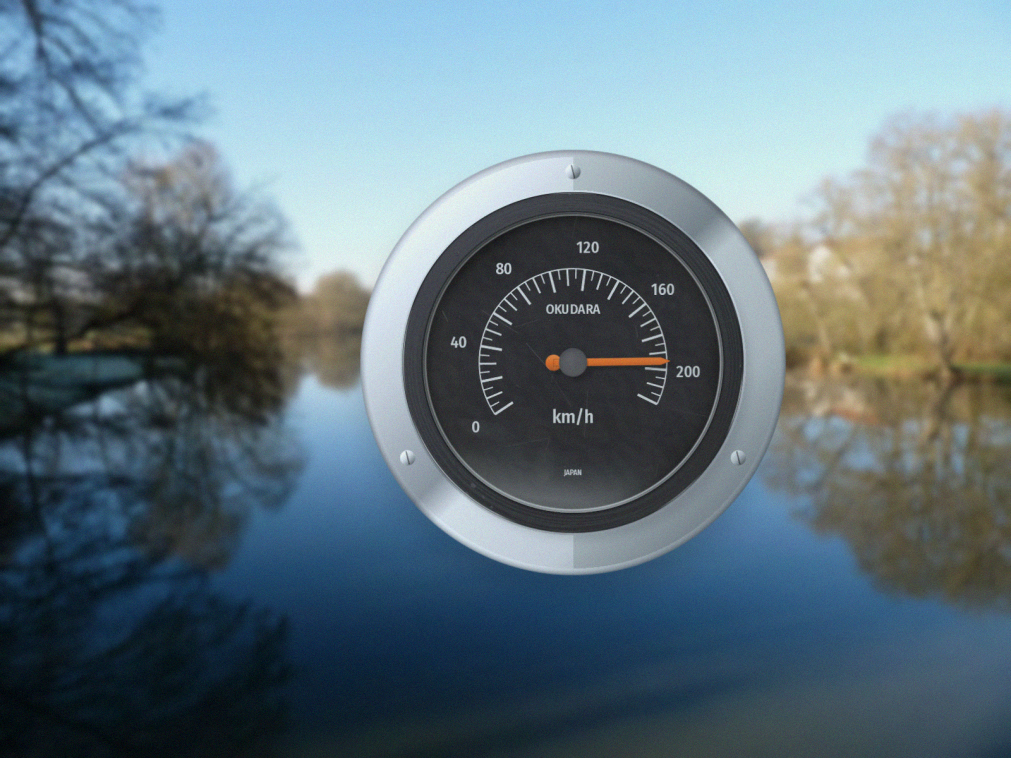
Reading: 195 km/h
